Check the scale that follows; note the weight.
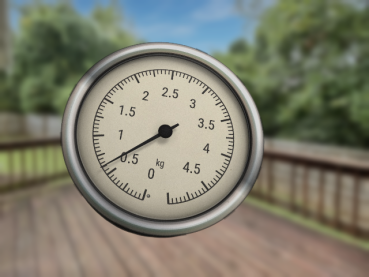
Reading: 0.6 kg
